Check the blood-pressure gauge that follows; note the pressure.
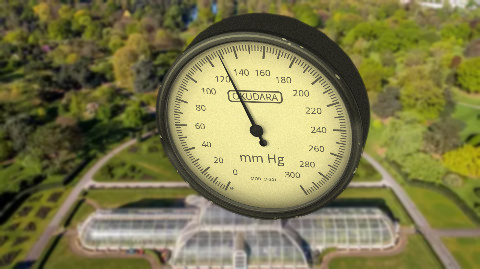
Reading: 130 mmHg
